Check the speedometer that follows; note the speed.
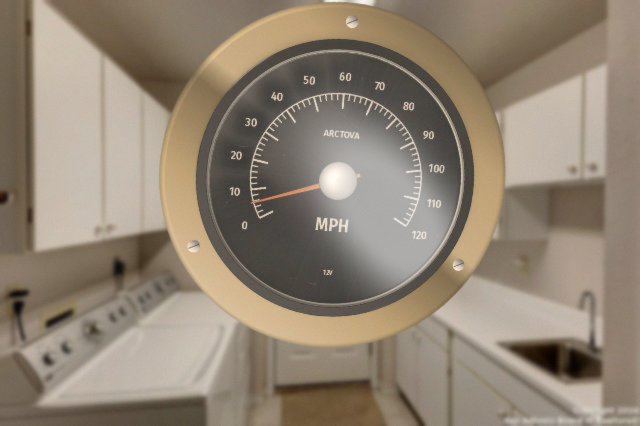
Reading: 6 mph
